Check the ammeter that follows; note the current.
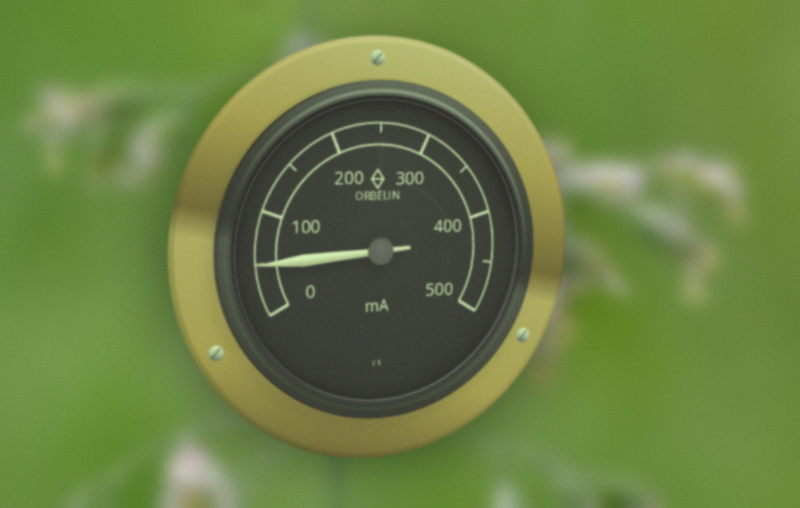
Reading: 50 mA
